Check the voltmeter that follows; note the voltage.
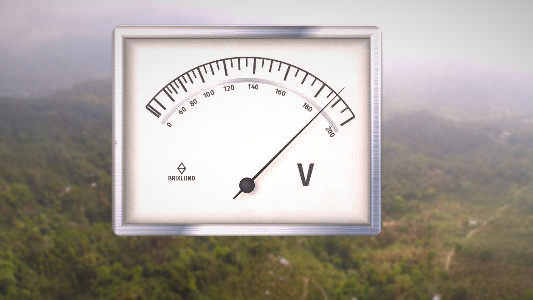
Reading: 187.5 V
